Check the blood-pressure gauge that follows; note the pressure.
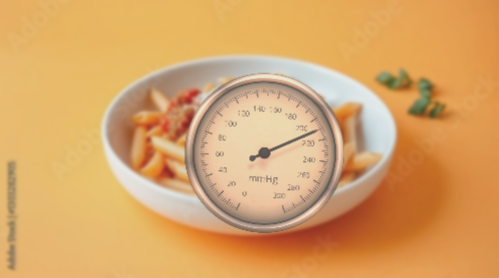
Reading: 210 mmHg
